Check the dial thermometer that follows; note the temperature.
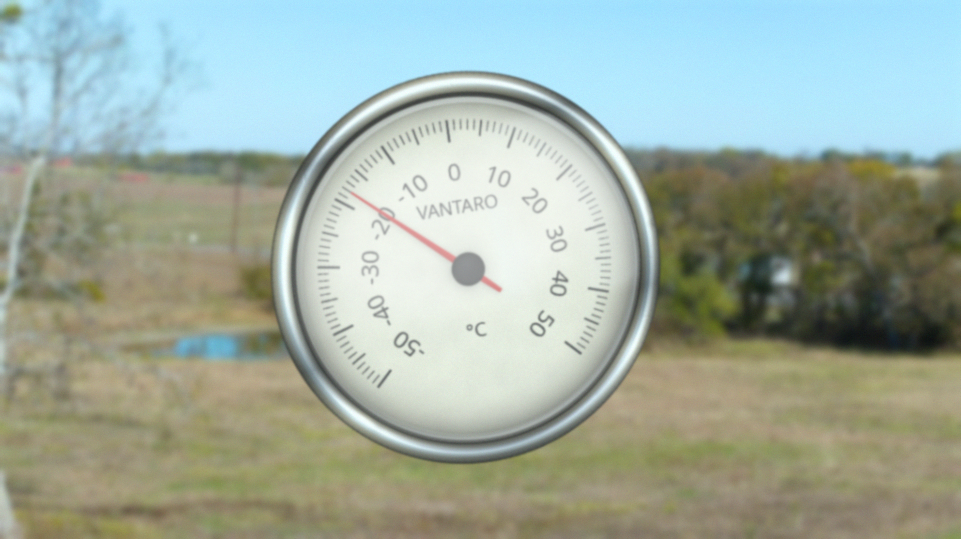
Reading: -18 °C
